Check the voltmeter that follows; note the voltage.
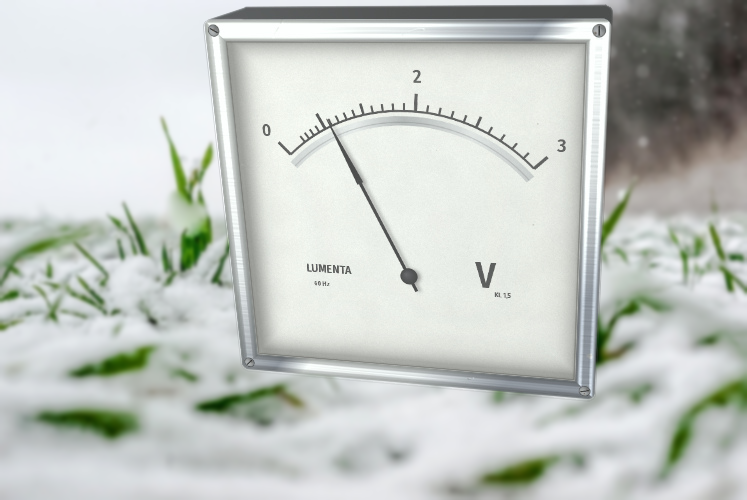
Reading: 1.1 V
